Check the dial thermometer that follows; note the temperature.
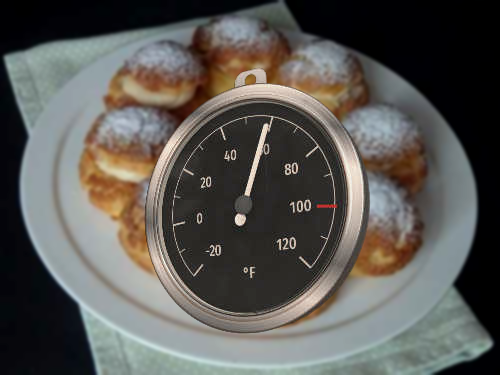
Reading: 60 °F
